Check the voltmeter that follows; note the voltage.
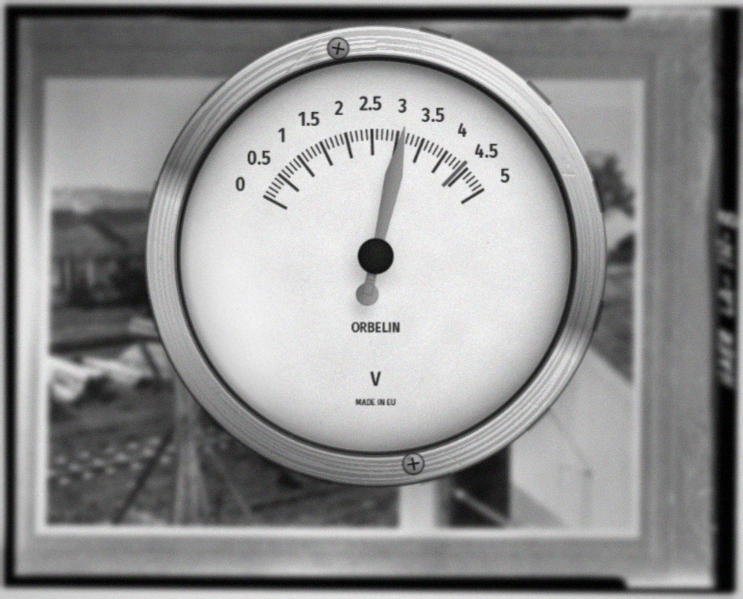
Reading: 3.1 V
